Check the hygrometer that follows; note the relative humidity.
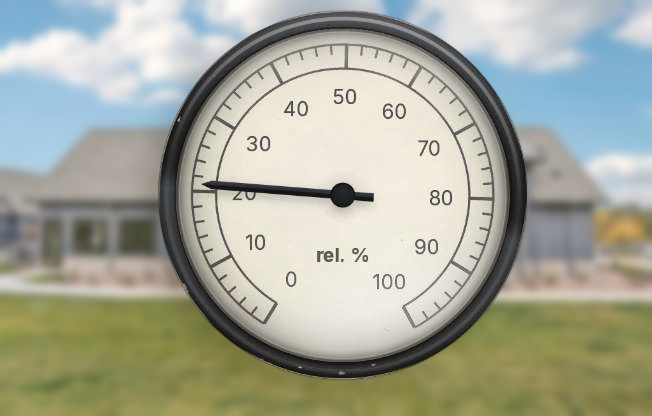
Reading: 21 %
